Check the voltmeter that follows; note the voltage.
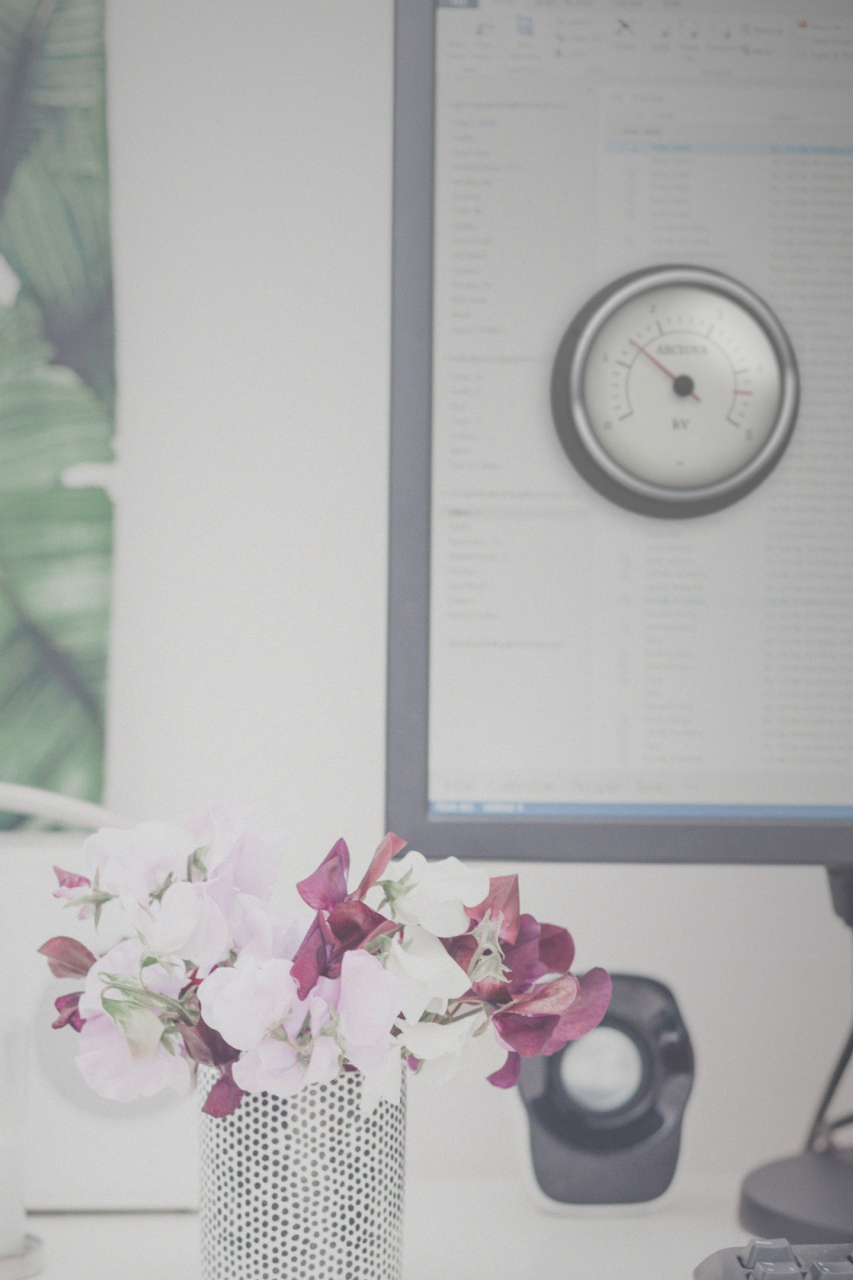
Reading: 1.4 kV
